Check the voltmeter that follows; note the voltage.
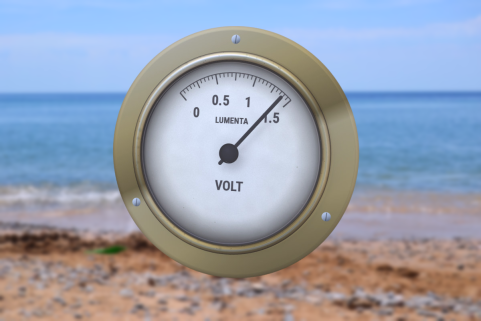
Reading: 1.4 V
